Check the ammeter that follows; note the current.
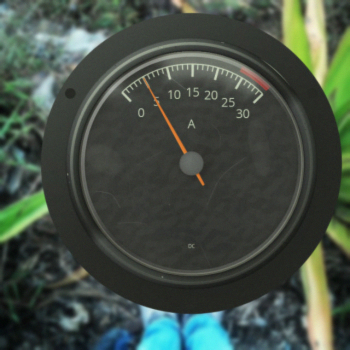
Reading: 5 A
